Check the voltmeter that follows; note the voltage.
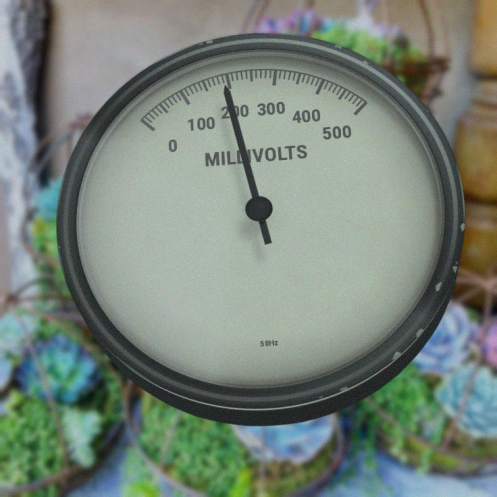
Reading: 190 mV
